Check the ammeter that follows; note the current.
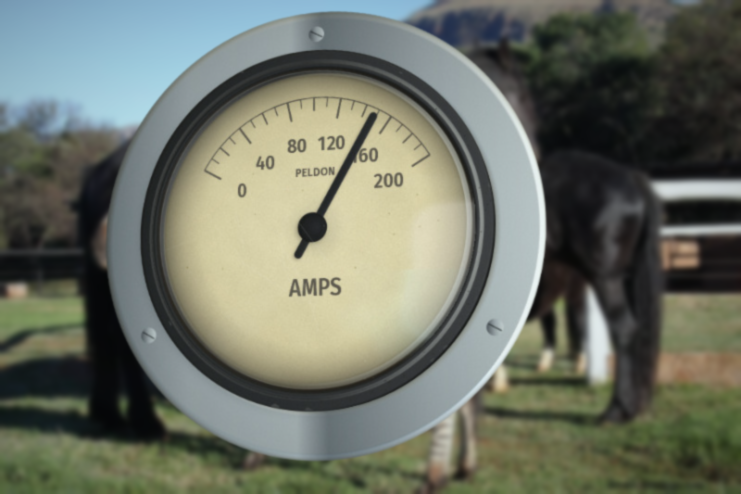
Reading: 150 A
